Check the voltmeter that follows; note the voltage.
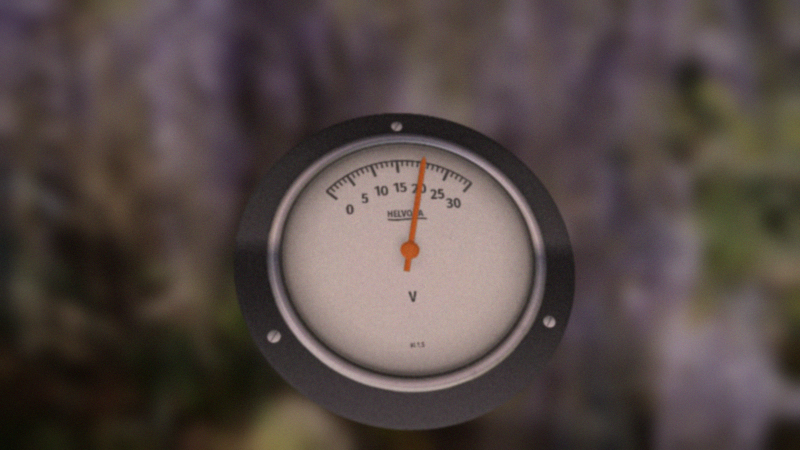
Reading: 20 V
